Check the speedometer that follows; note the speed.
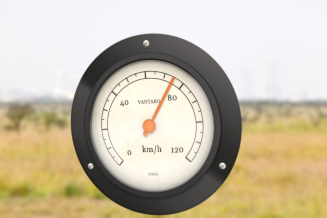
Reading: 75 km/h
